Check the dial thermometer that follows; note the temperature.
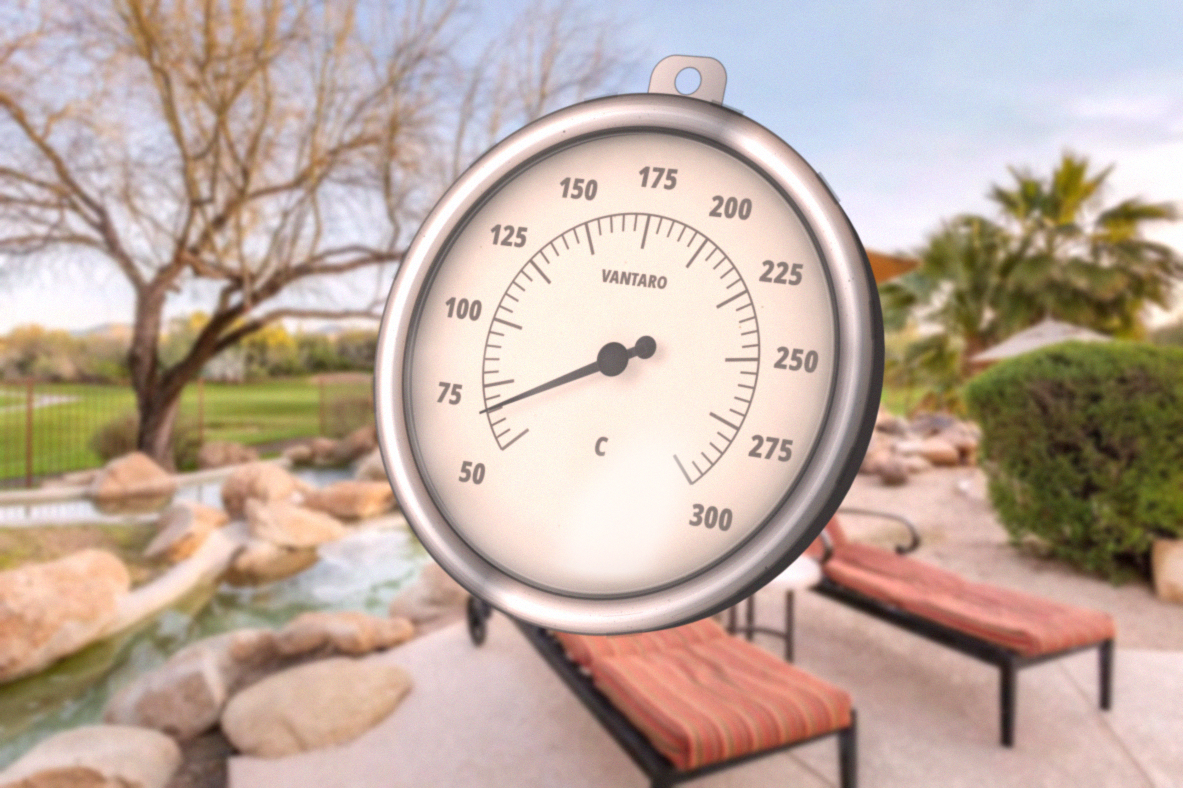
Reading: 65 °C
